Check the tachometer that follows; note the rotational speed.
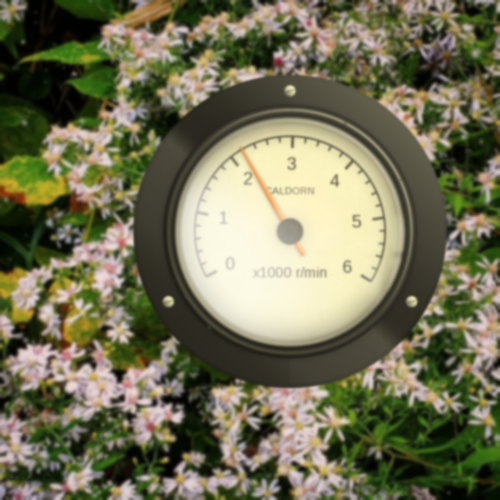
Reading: 2200 rpm
